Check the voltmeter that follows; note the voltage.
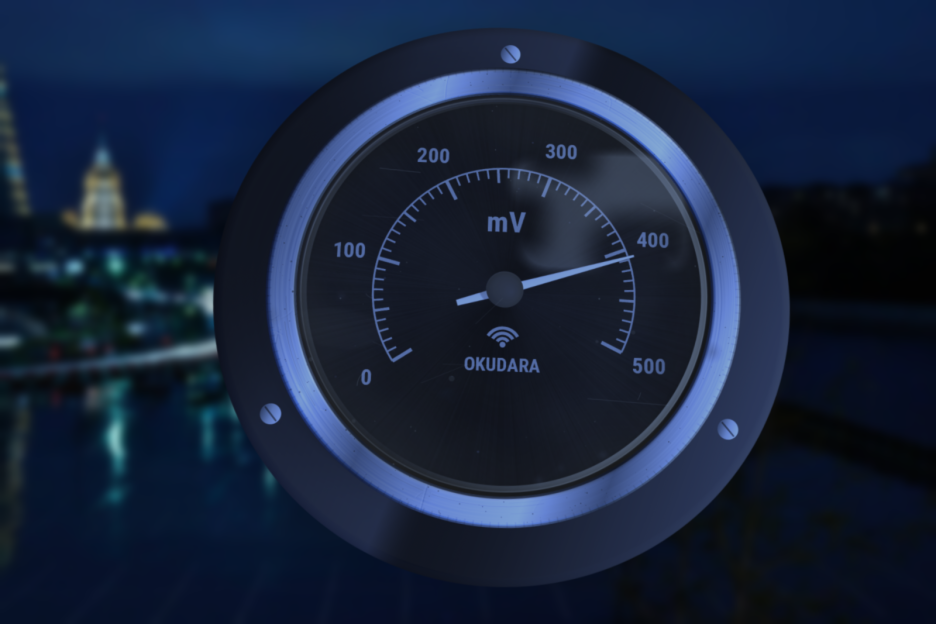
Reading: 410 mV
